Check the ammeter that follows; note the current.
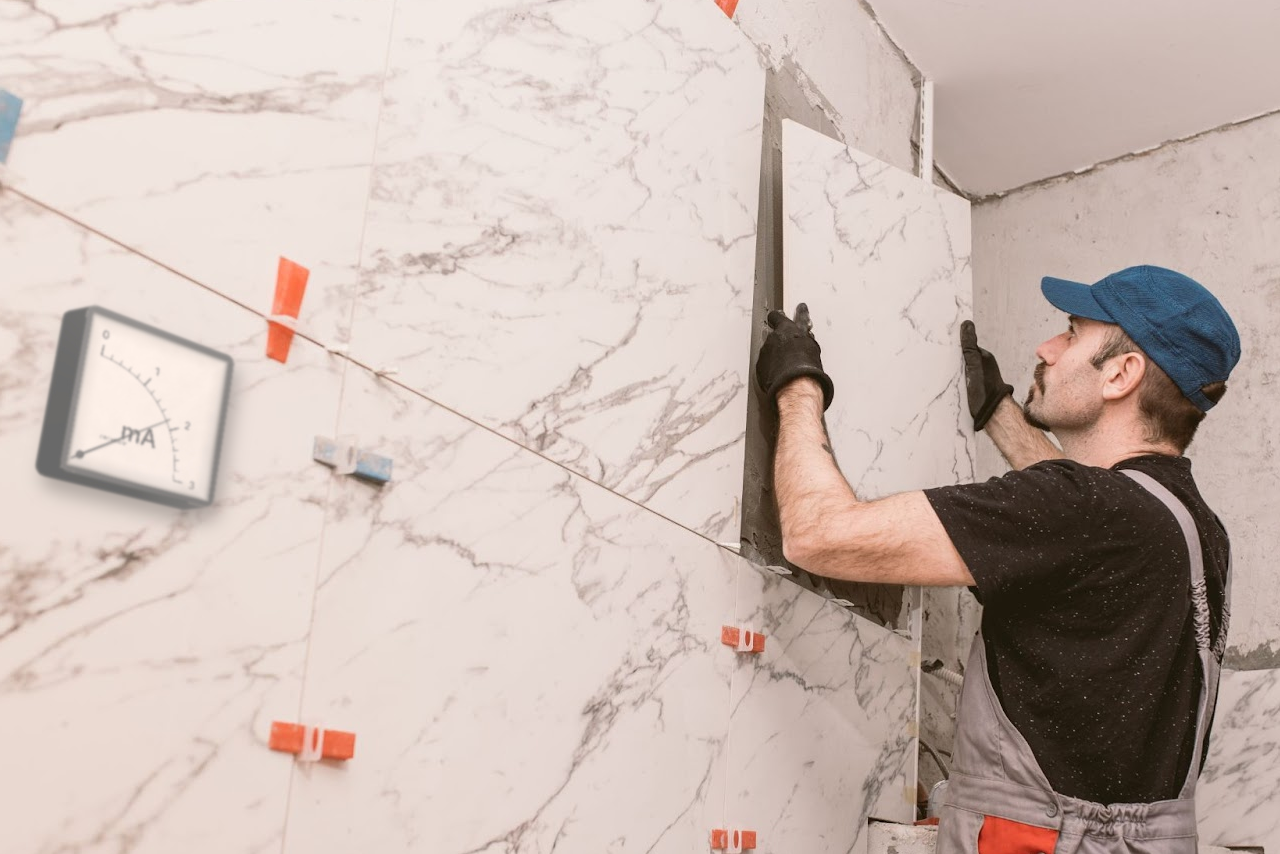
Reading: 1.8 mA
